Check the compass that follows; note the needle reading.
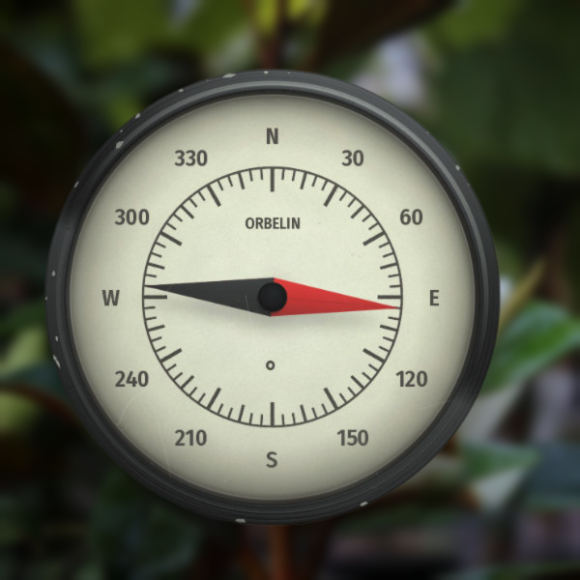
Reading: 95 °
